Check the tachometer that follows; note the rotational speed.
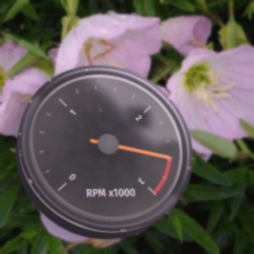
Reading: 2600 rpm
